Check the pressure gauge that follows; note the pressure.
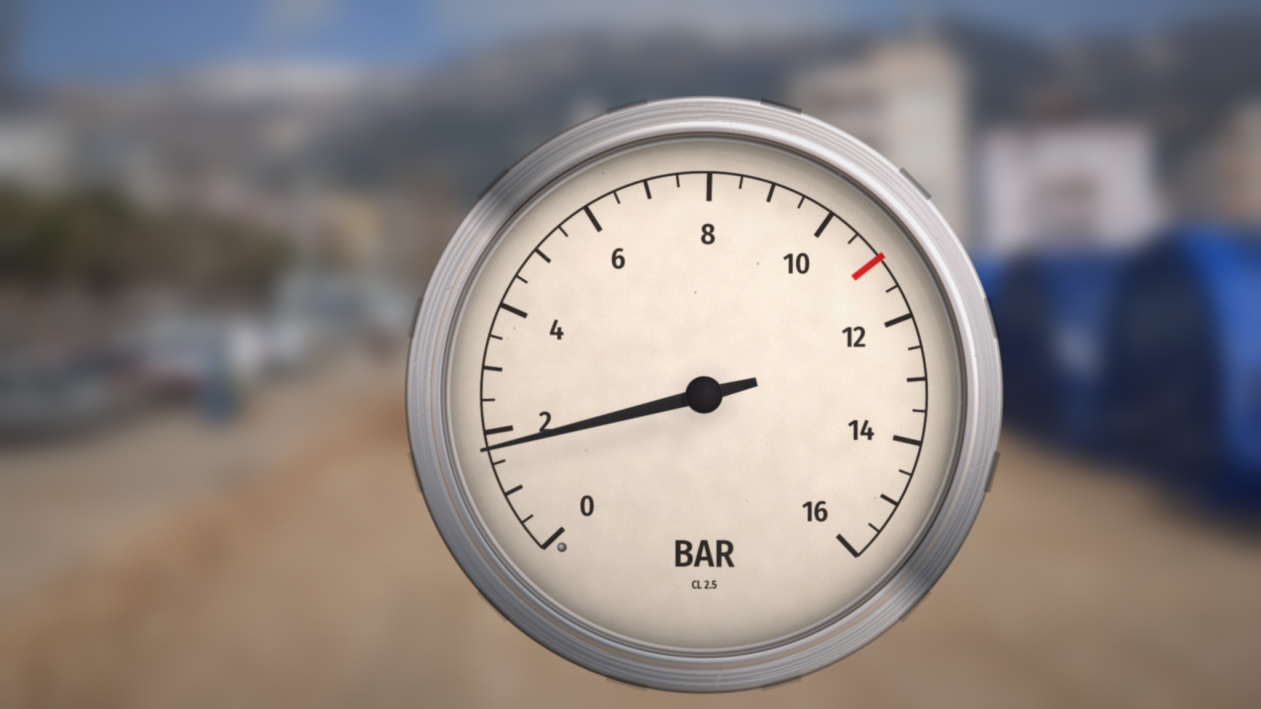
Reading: 1.75 bar
